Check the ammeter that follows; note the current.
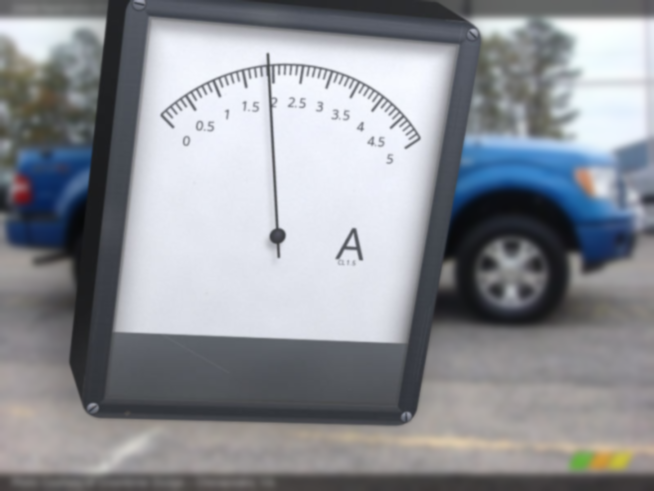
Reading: 1.9 A
